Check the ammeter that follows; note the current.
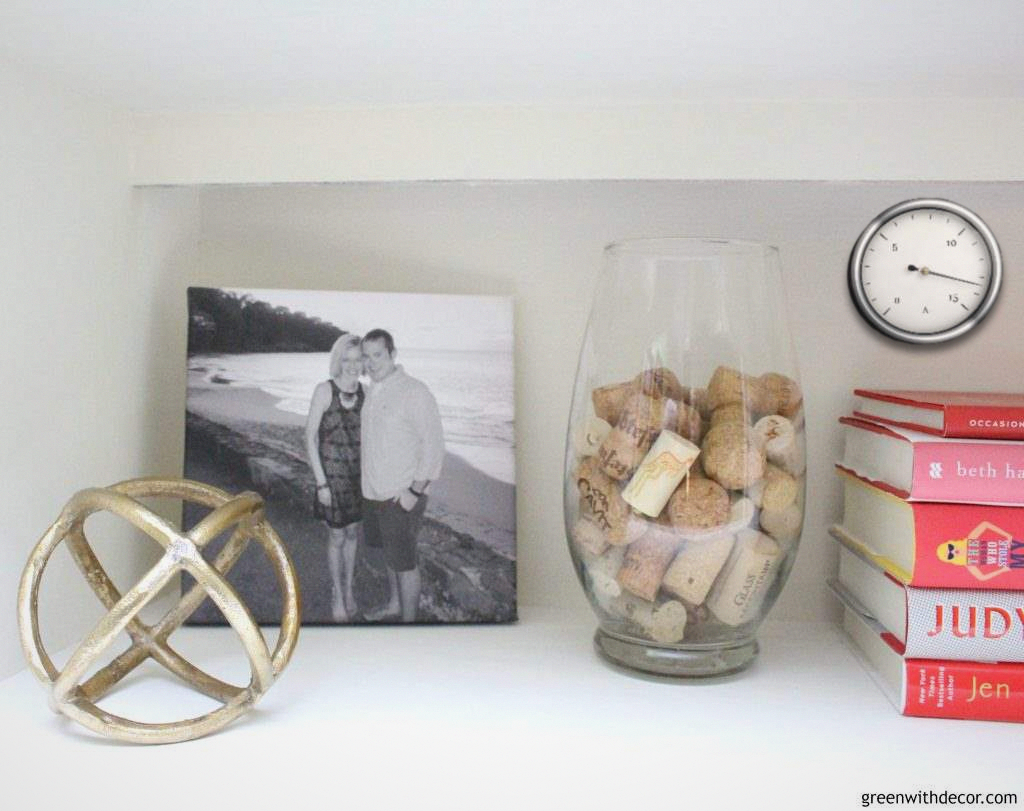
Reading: 13.5 A
